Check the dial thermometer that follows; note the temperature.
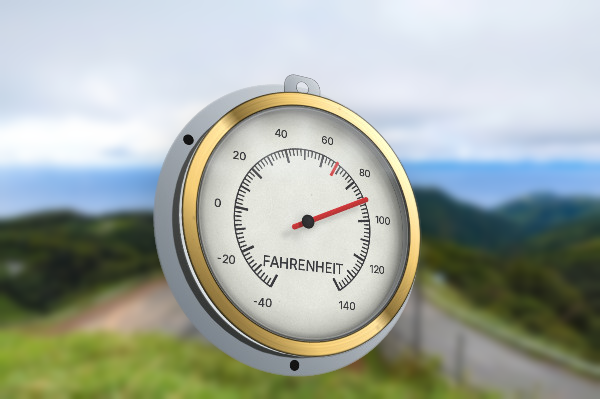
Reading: 90 °F
